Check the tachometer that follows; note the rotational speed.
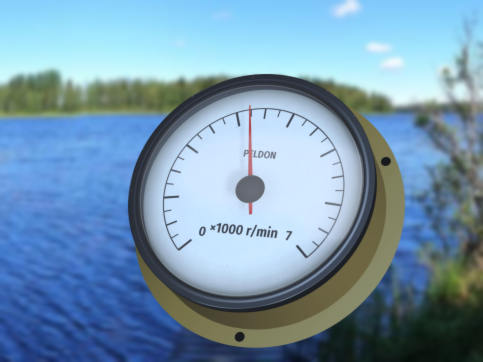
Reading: 3250 rpm
